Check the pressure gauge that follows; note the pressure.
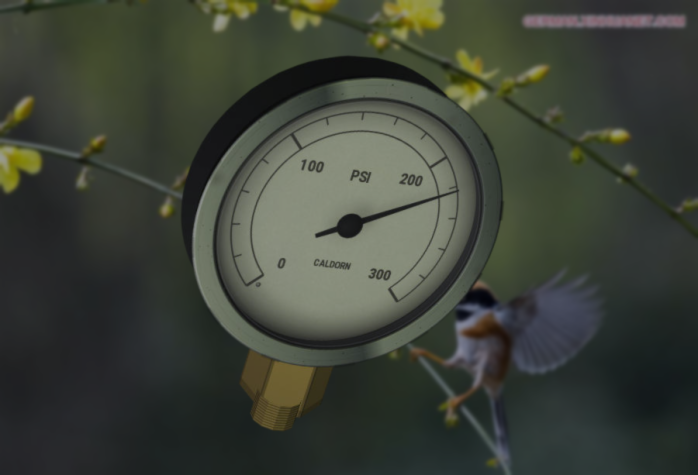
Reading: 220 psi
